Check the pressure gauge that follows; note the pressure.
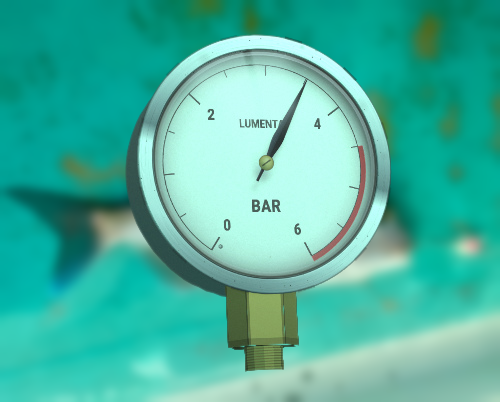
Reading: 3.5 bar
